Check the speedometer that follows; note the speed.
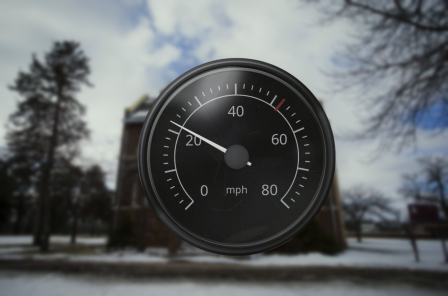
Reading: 22 mph
